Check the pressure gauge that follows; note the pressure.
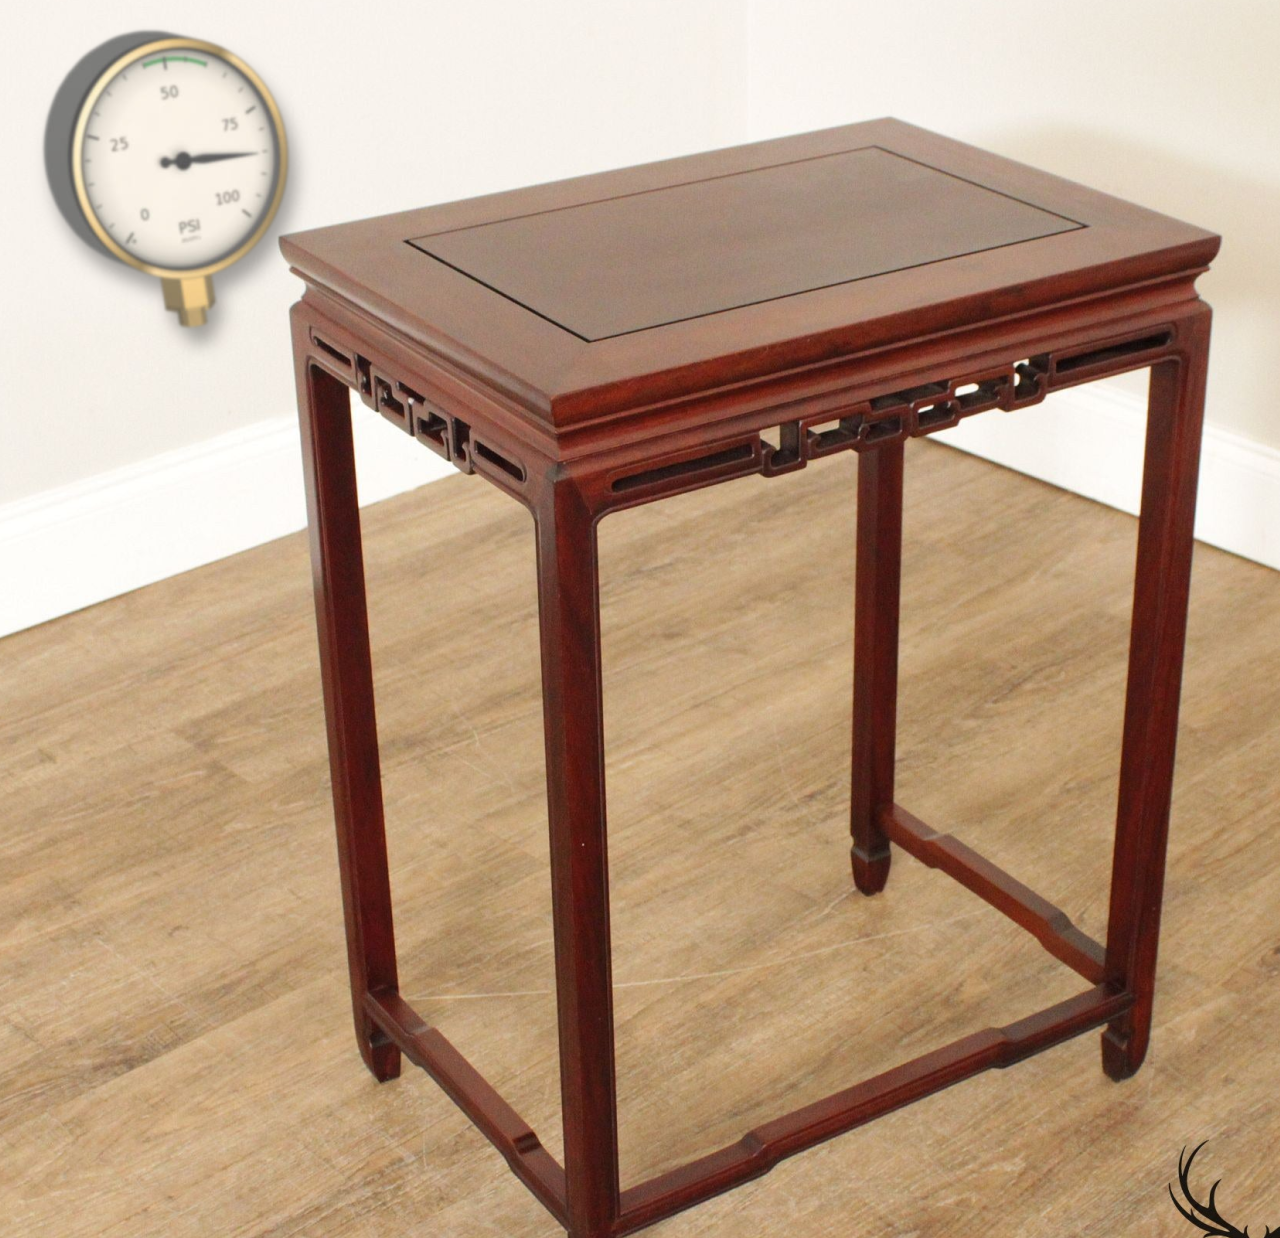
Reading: 85 psi
